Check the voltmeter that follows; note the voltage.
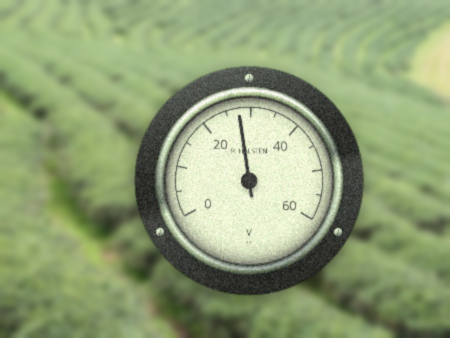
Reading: 27.5 V
